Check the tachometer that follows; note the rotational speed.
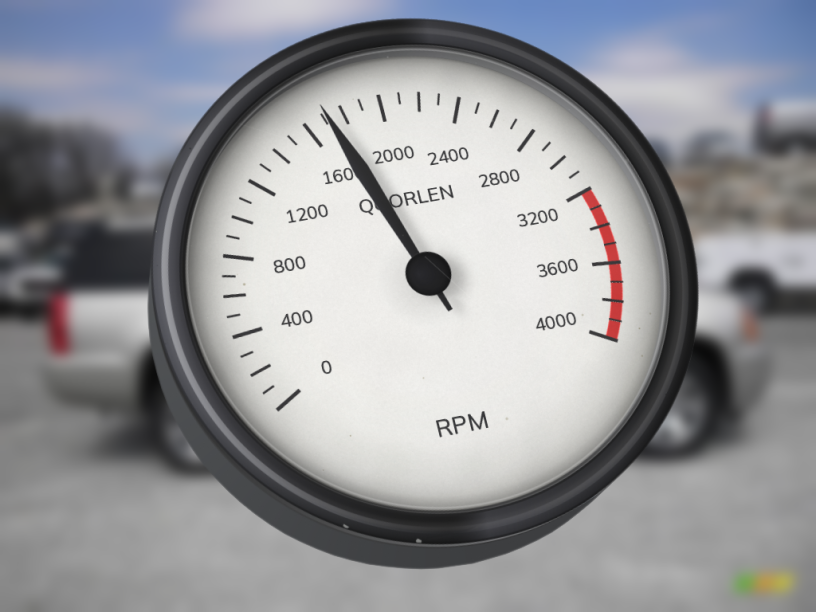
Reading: 1700 rpm
